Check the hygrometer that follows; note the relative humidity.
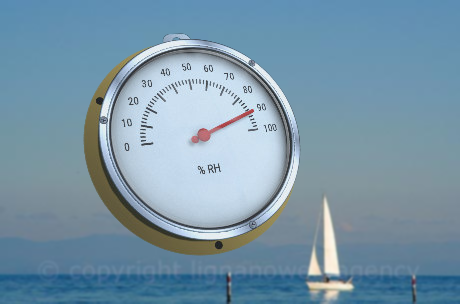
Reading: 90 %
